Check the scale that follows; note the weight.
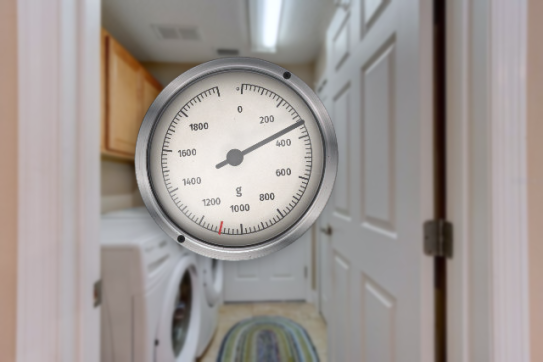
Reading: 340 g
